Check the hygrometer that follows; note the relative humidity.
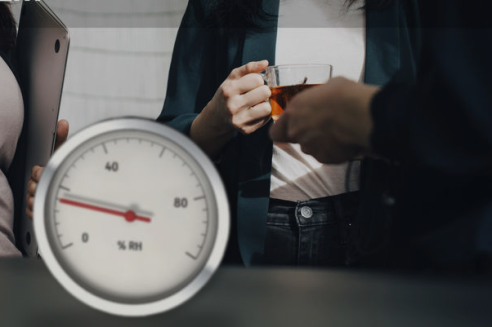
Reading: 16 %
